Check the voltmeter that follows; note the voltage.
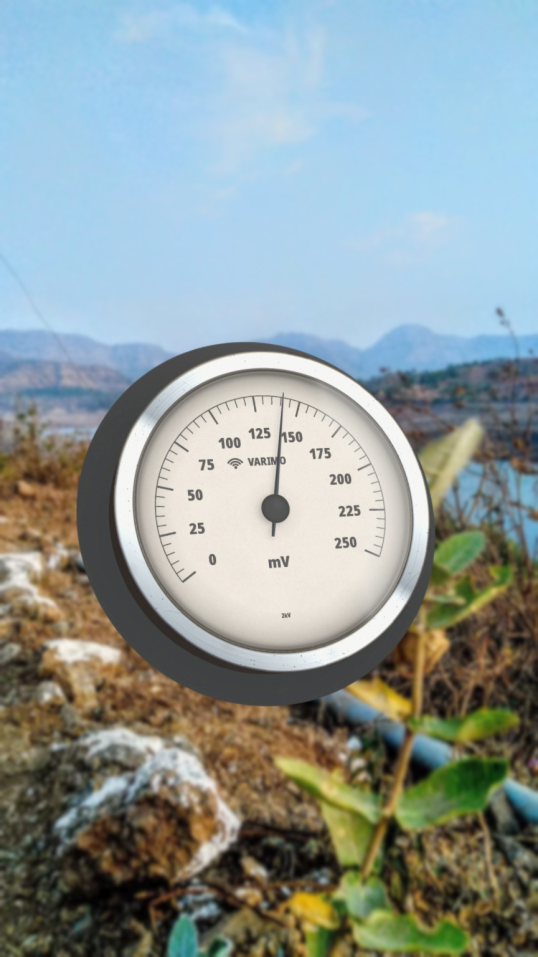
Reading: 140 mV
